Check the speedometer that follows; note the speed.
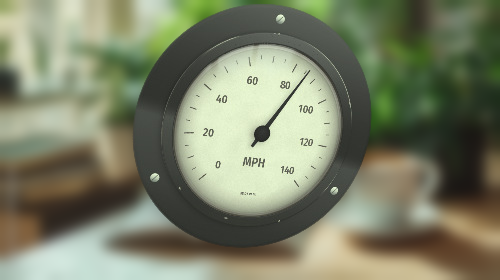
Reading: 85 mph
